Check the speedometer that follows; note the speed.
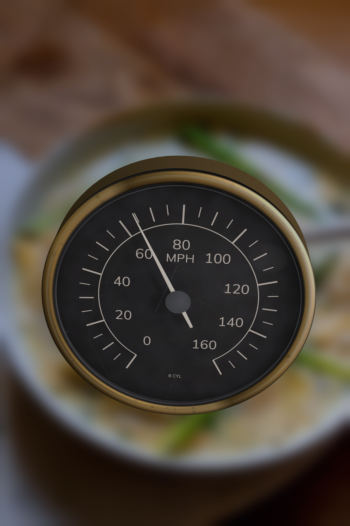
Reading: 65 mph
